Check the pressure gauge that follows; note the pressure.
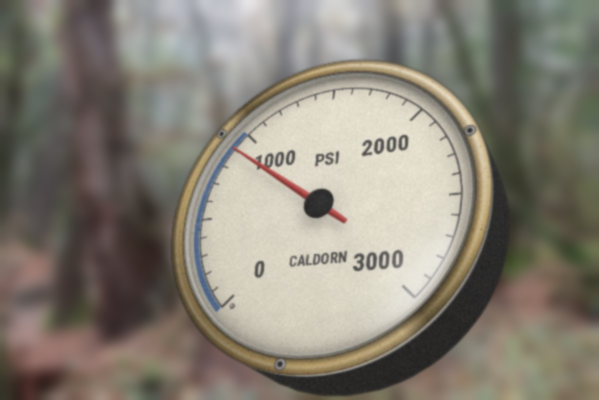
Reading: 900 psi
